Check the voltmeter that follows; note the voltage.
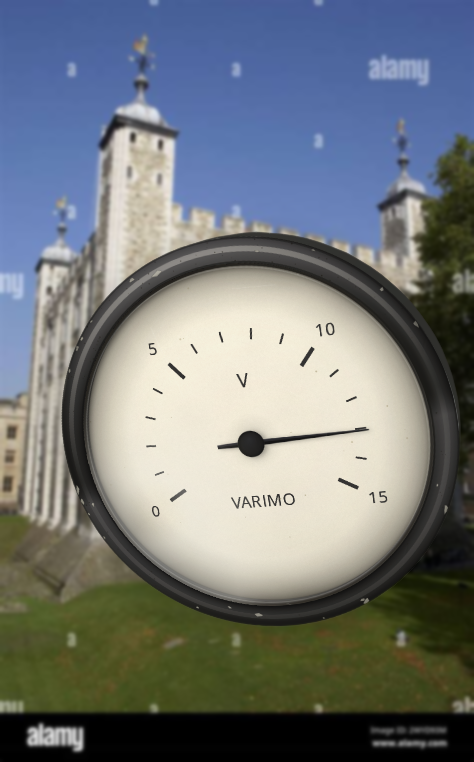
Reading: 13 V
